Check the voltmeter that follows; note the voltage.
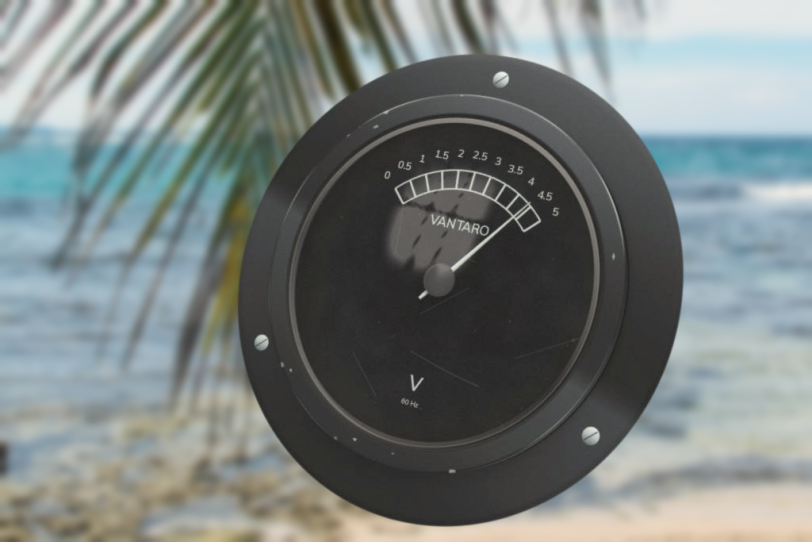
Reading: 4.5 V
